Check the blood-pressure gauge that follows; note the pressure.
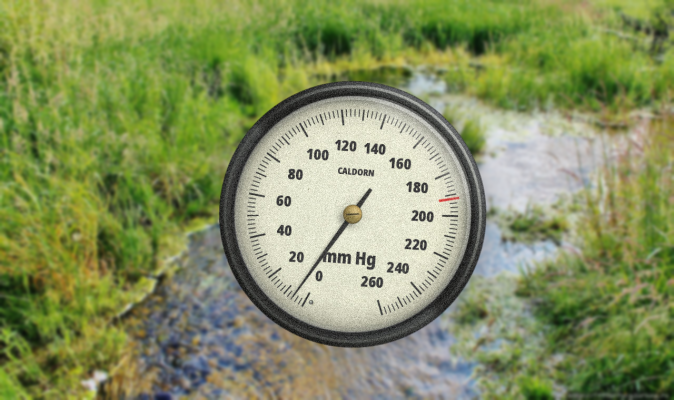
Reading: 6 mmHg
